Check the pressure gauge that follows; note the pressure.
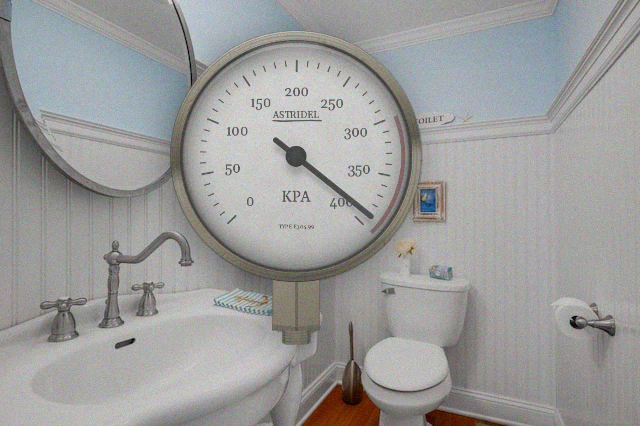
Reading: 390 kPa
